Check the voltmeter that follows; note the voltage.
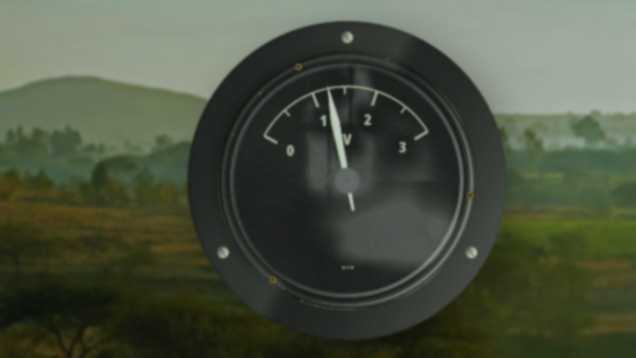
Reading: 1.25 V
